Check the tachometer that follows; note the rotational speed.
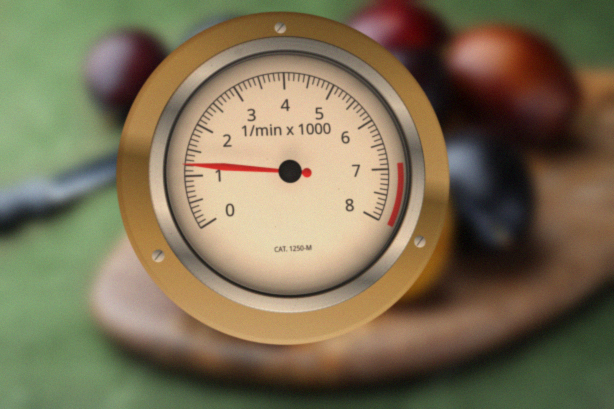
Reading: 1200 rpm
